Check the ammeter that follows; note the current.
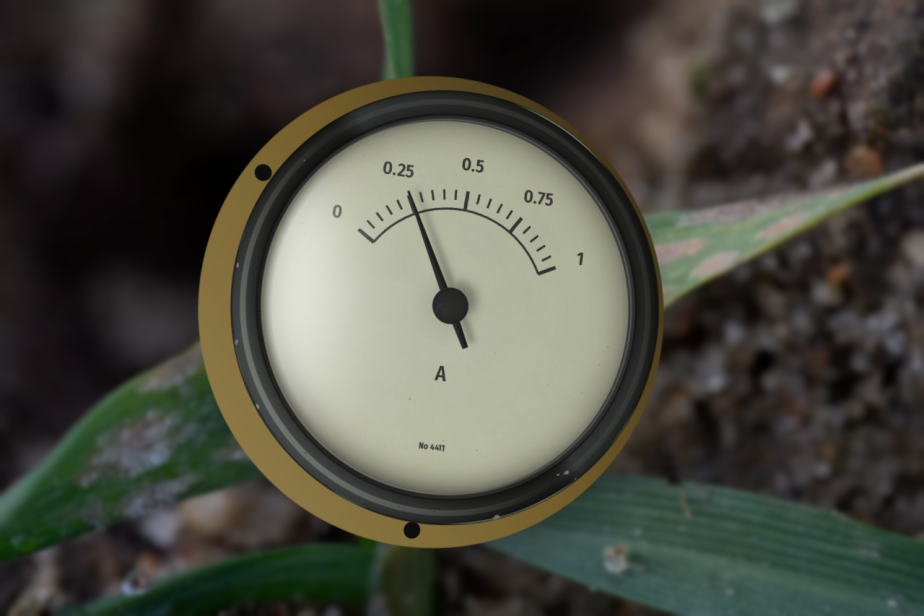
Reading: 0.25 A
